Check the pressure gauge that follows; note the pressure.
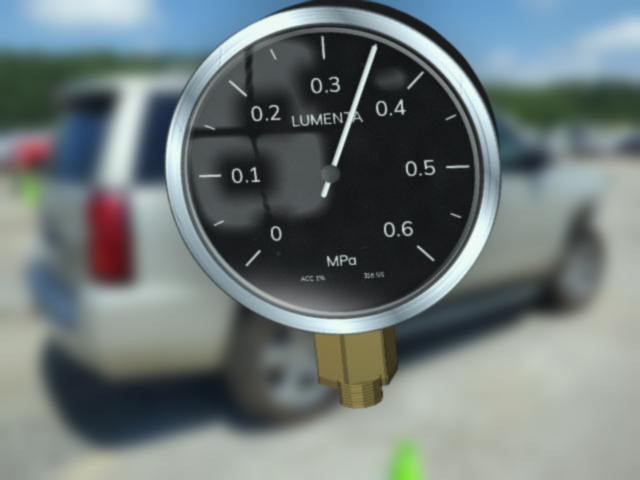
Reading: 0.35 MPa
